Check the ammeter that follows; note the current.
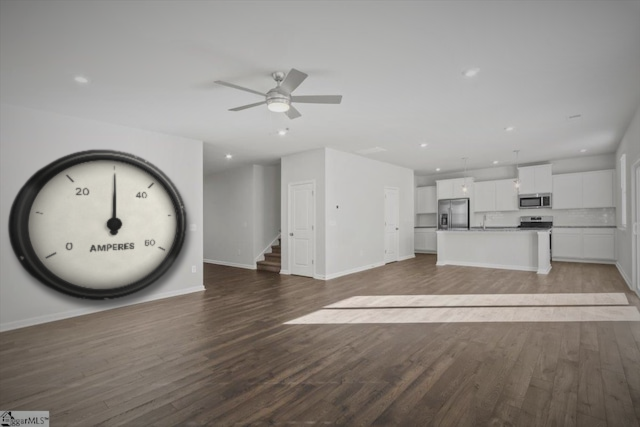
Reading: 30 A
